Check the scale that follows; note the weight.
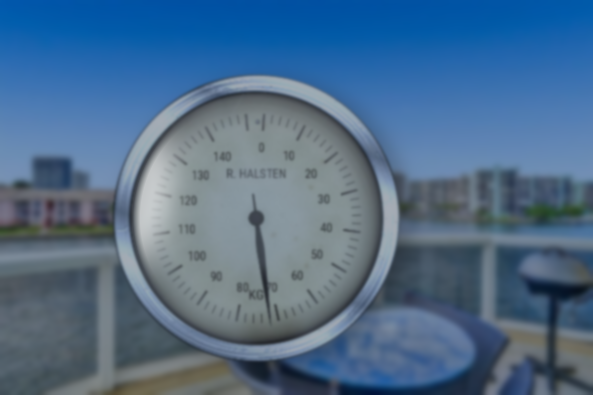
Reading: 72 kg
